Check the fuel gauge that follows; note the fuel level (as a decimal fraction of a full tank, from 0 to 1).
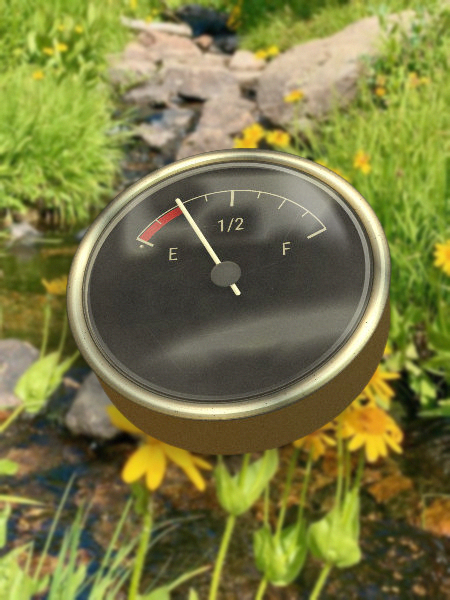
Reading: 0.25
